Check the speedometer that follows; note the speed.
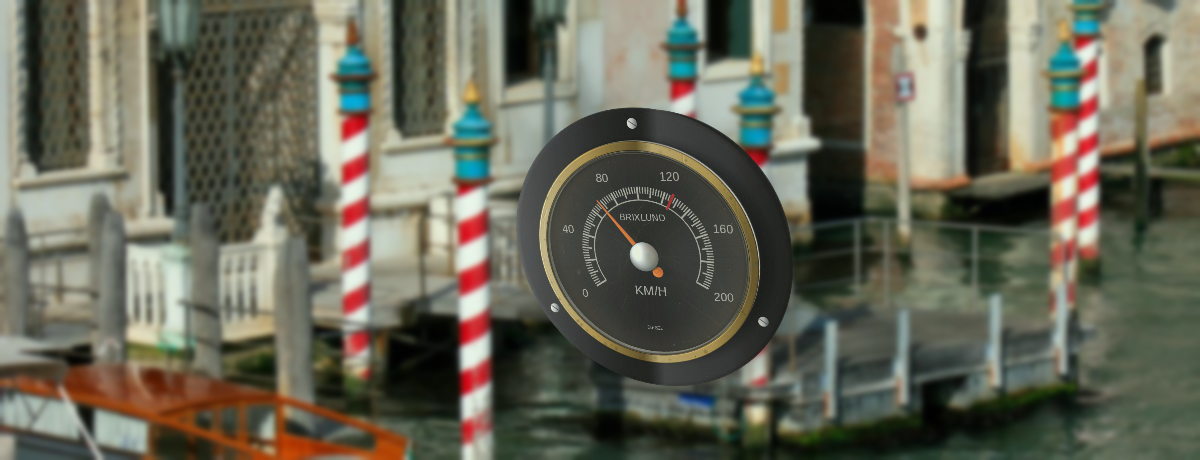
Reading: 70 km/h
